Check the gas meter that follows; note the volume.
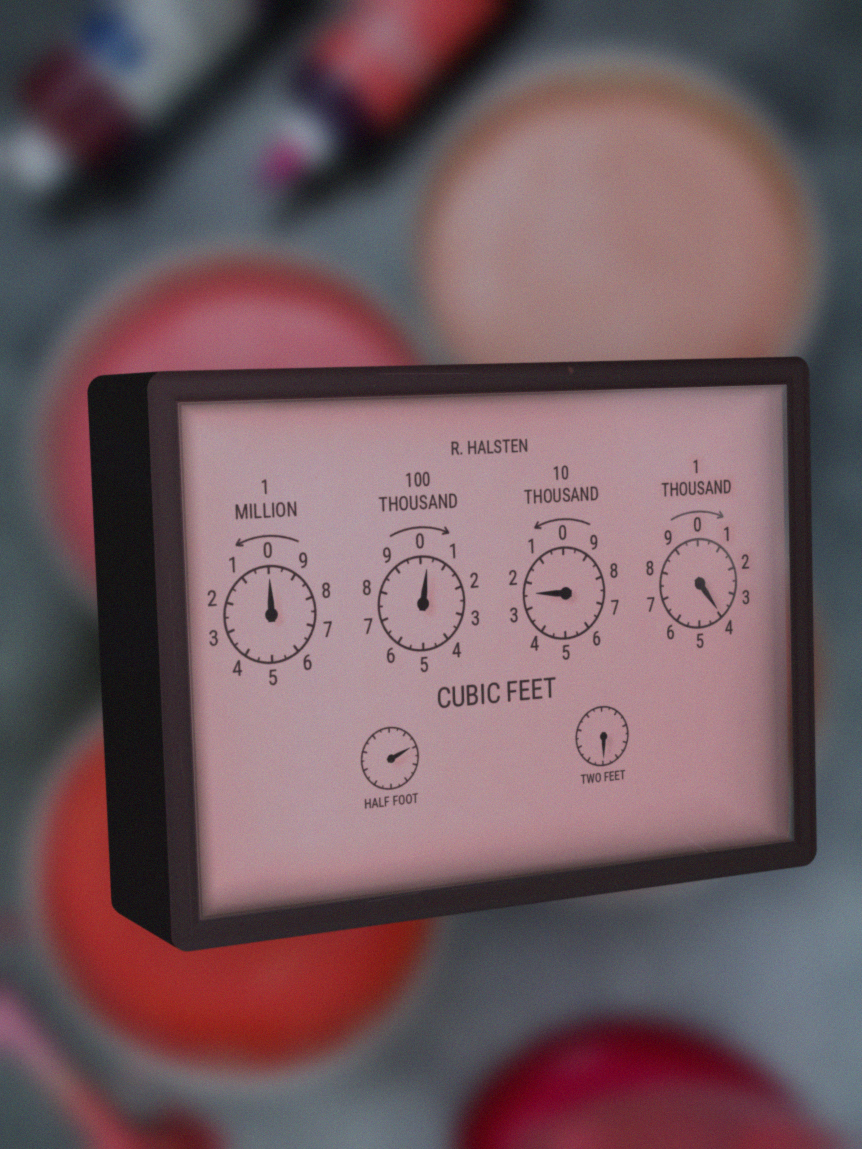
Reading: 2400 ft³
